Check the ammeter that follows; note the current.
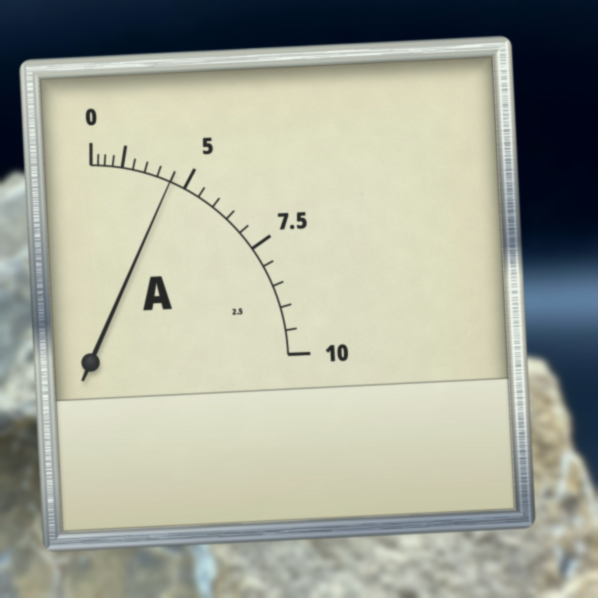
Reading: 4.5 A
